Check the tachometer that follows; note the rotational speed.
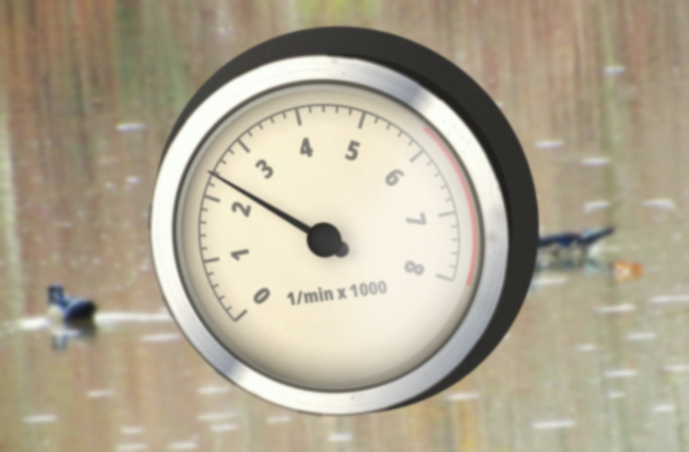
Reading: 2400 rpm
